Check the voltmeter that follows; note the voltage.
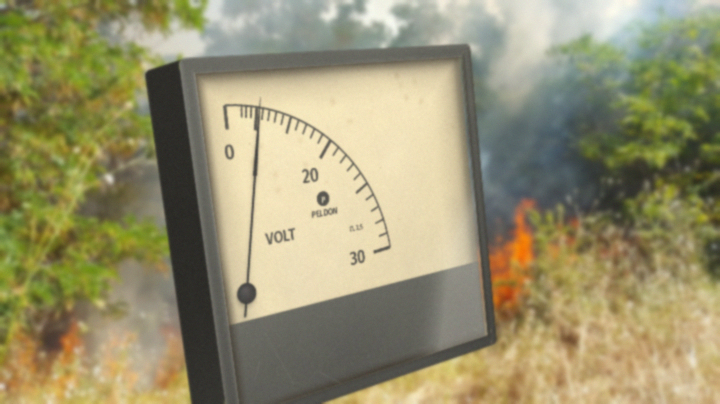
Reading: 10 V
